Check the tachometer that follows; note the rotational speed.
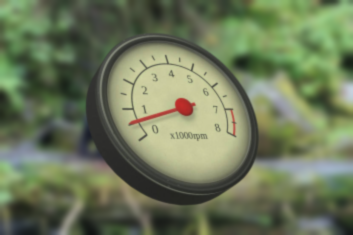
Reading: 500 rpm
